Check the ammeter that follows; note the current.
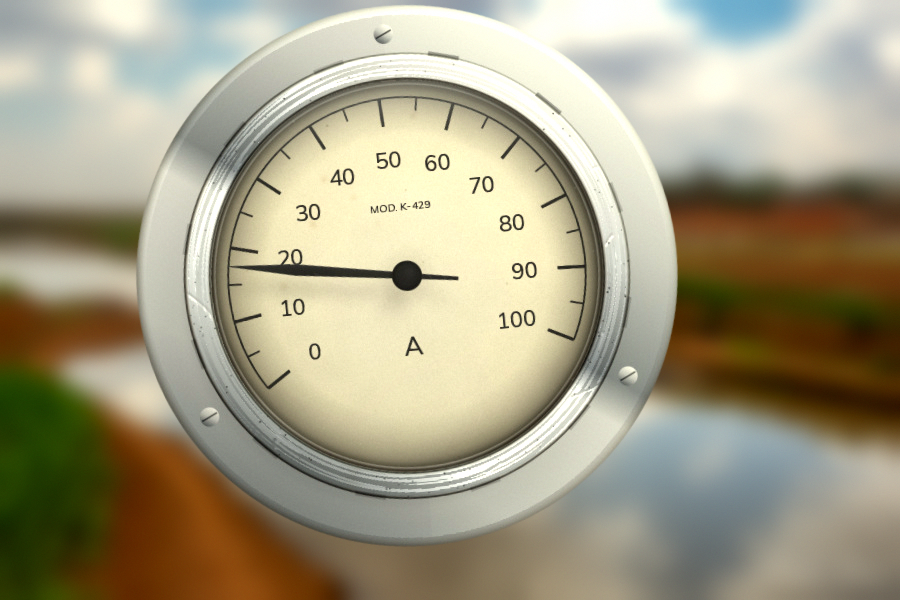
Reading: 17.5 A
